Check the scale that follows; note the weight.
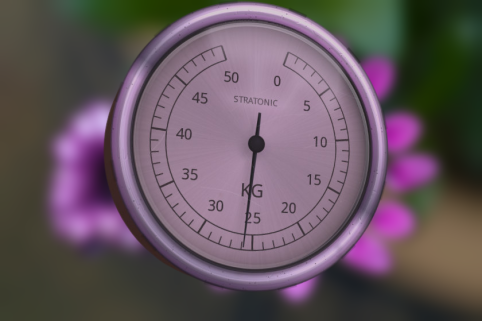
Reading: 26 kg
